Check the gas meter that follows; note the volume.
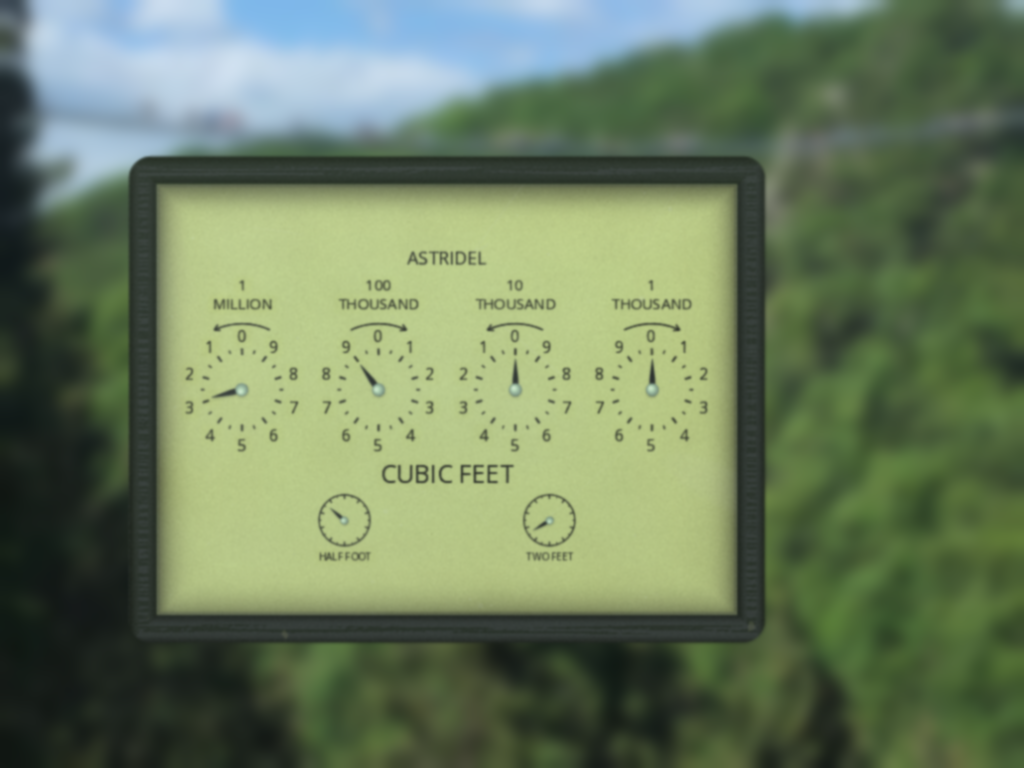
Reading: 290000 ft³
